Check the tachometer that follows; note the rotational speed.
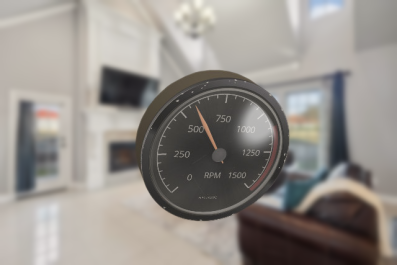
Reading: 575 rpm
